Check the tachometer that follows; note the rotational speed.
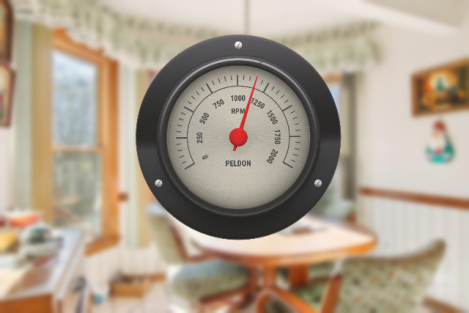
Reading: 1150 rpm
